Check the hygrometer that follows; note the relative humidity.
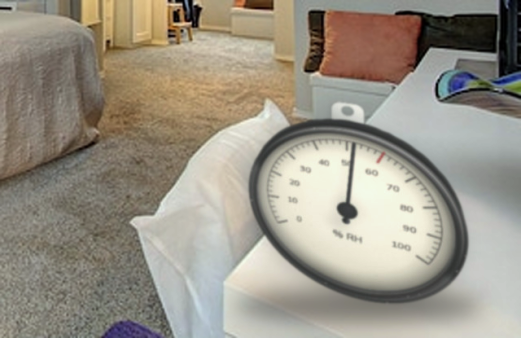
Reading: 52 %
